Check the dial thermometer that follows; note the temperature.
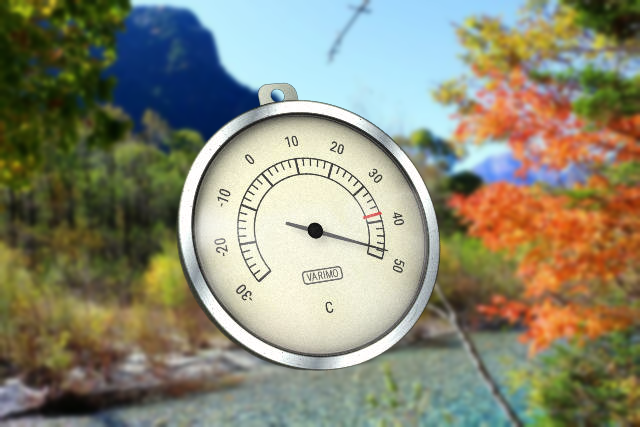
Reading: 48 °C
